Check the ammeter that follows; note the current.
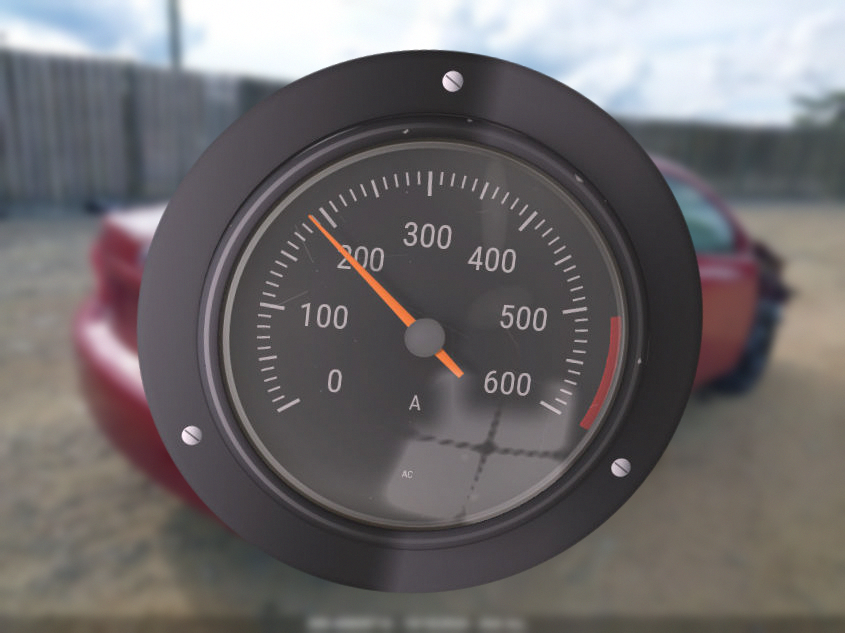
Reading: 190 A
